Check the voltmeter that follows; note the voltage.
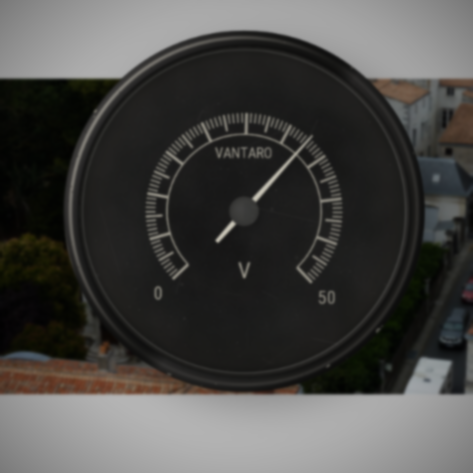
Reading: 32.5 V
